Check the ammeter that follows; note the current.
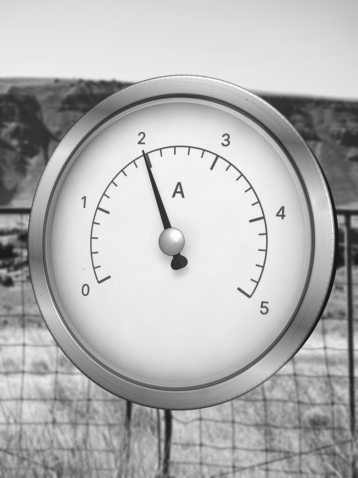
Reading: 2 A
